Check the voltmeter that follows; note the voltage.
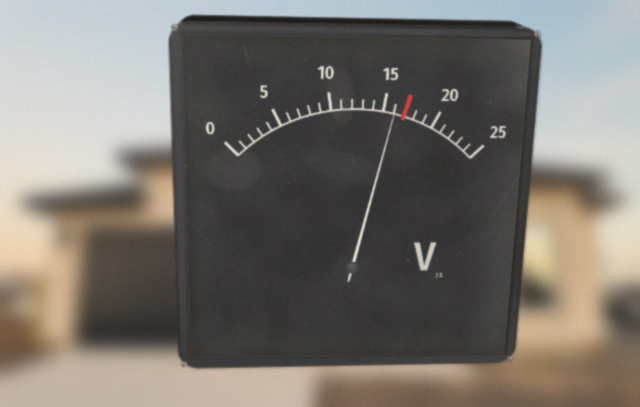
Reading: 16 V
